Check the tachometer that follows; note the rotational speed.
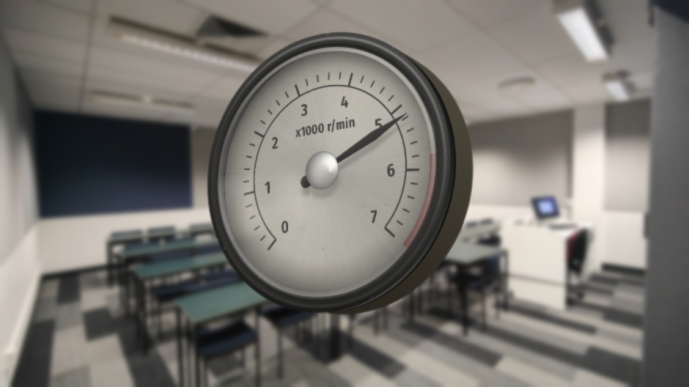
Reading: 5200 rpm
